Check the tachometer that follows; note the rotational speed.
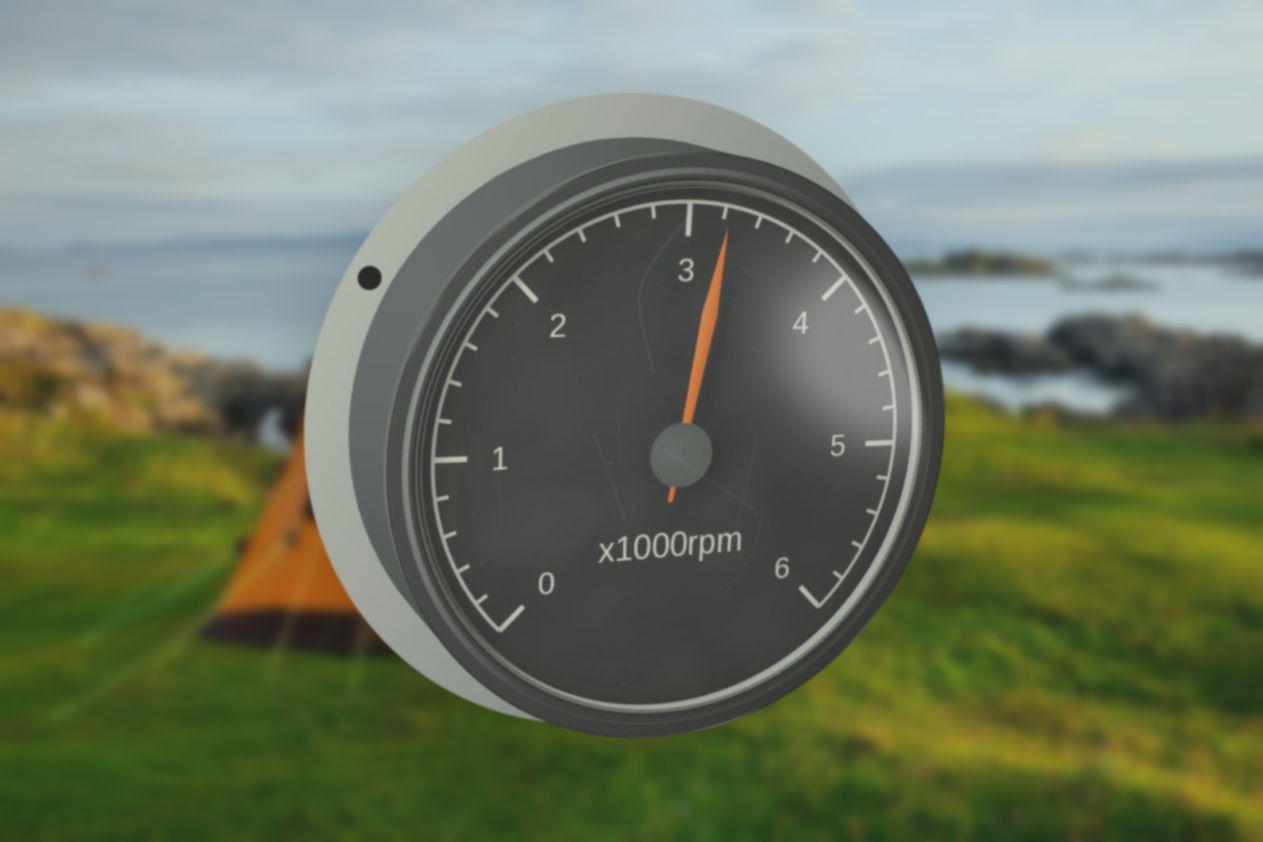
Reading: 3200 rpm
